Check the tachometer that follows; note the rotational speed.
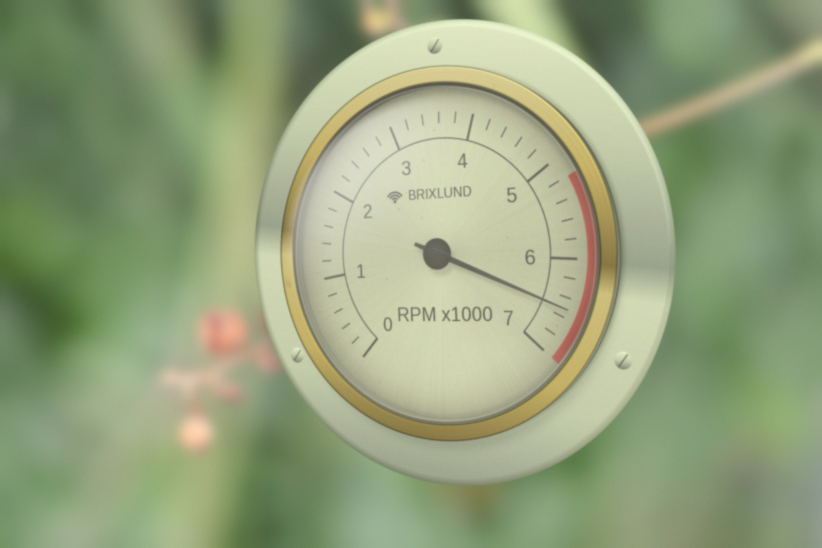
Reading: 6500 rpm
